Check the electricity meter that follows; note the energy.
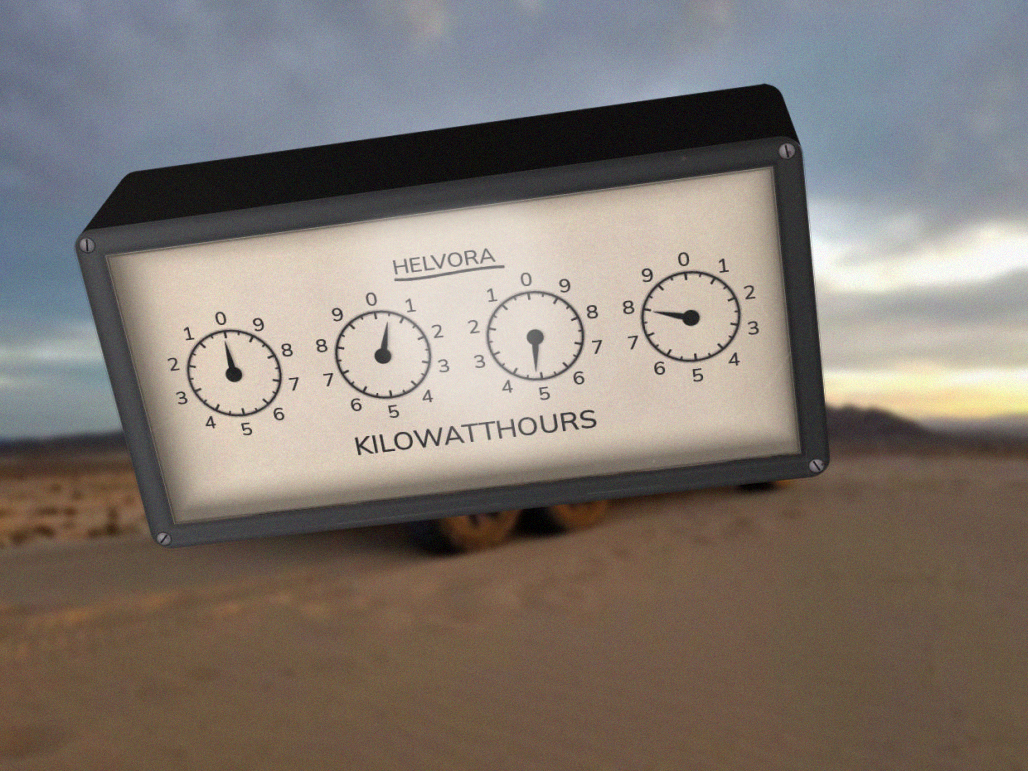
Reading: 48 kWh
